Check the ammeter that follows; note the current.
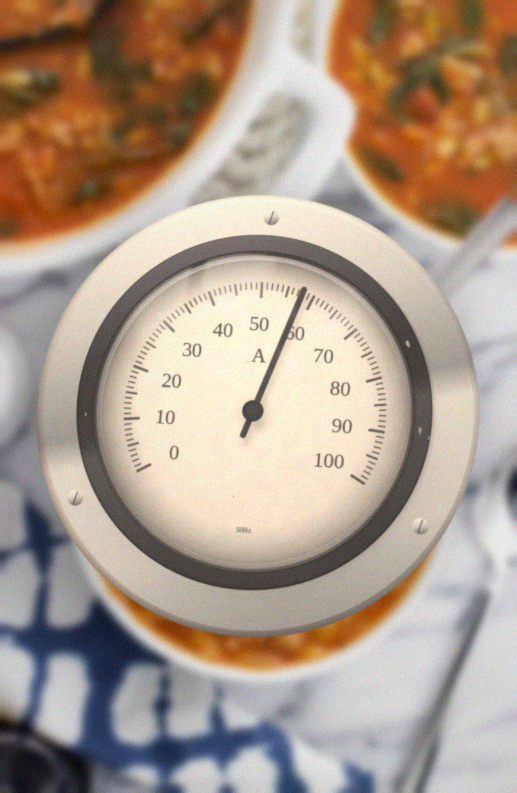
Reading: 58 A
